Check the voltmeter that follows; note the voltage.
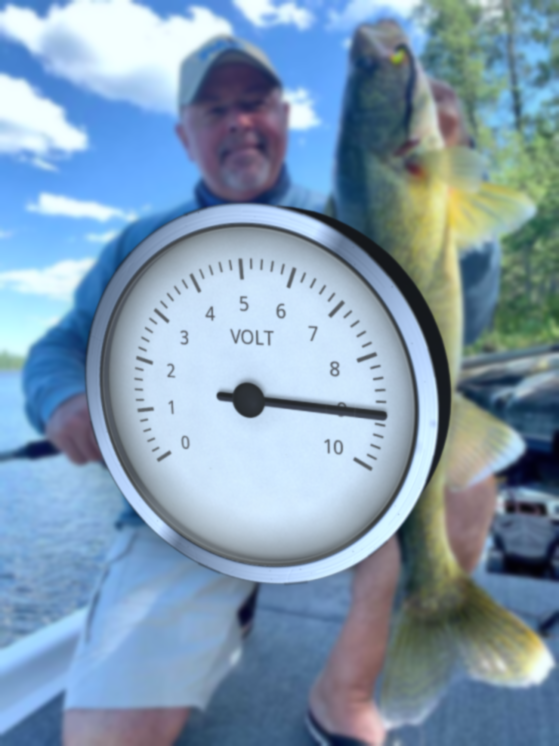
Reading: 9 V
